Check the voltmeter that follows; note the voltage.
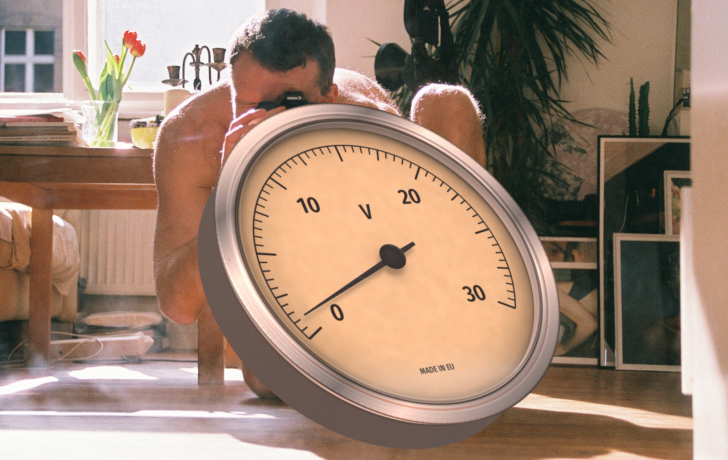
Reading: 1 V
